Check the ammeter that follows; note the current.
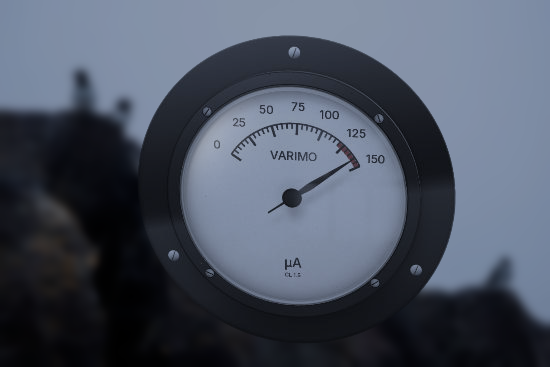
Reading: 140 µA
